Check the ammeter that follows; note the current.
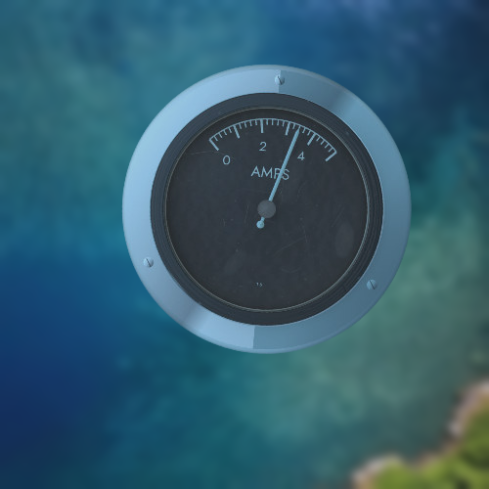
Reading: 3.4 A
